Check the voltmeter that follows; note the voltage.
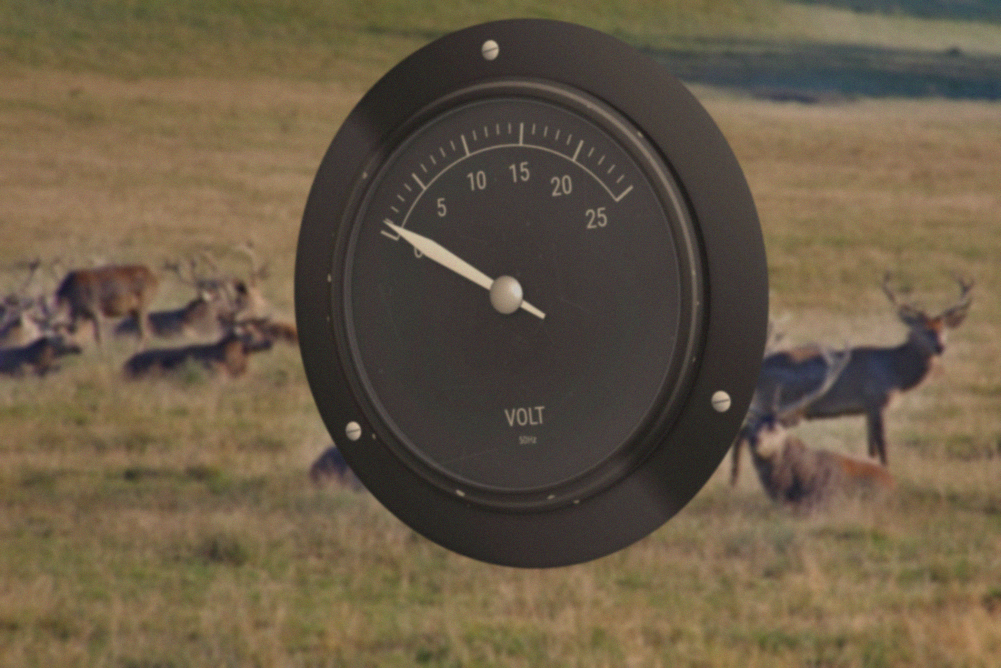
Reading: 1 V
